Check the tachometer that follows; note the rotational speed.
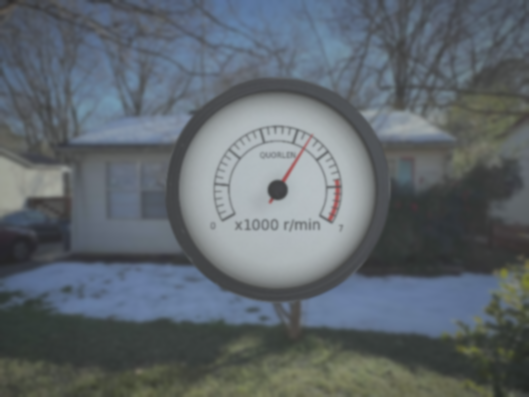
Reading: 4400 rpm
